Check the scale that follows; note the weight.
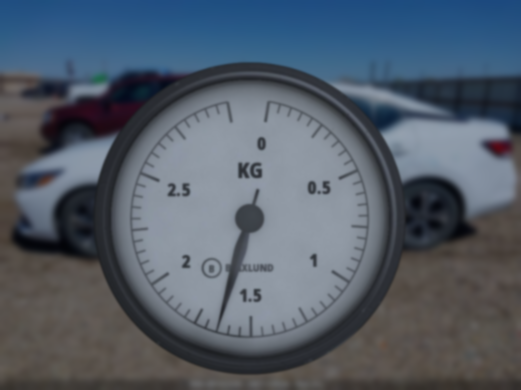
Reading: 1.65 kg
